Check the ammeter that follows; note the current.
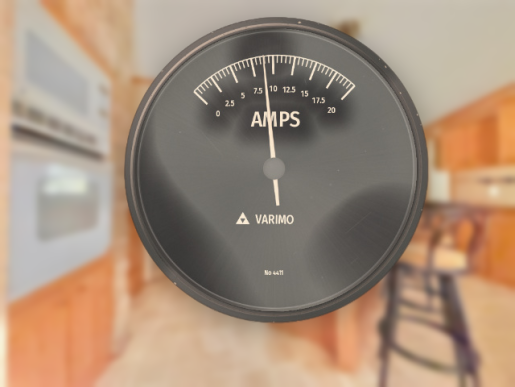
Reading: 9 A
